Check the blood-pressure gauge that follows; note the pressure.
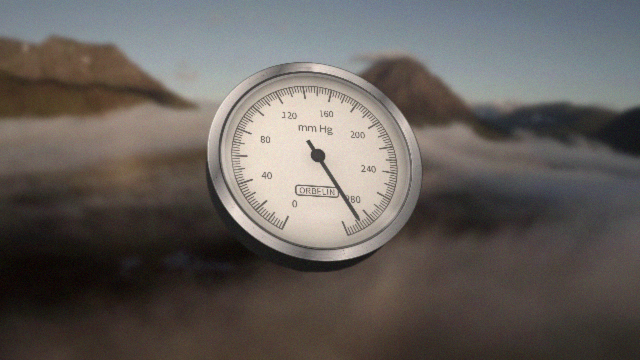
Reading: 290 mmHg
